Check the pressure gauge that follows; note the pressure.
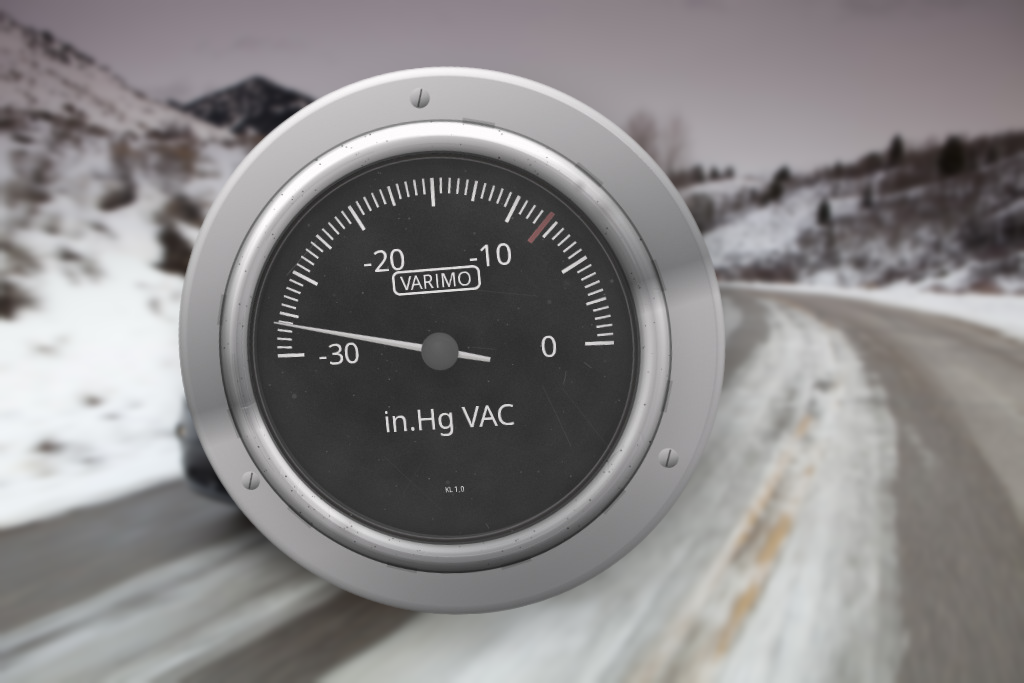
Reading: -28 inHg
